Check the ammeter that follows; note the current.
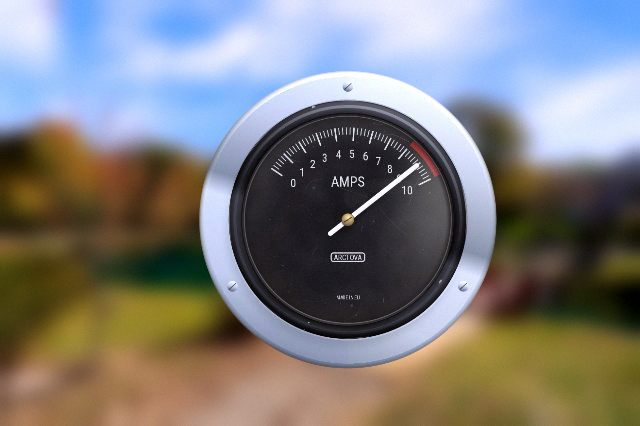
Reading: 9 A
